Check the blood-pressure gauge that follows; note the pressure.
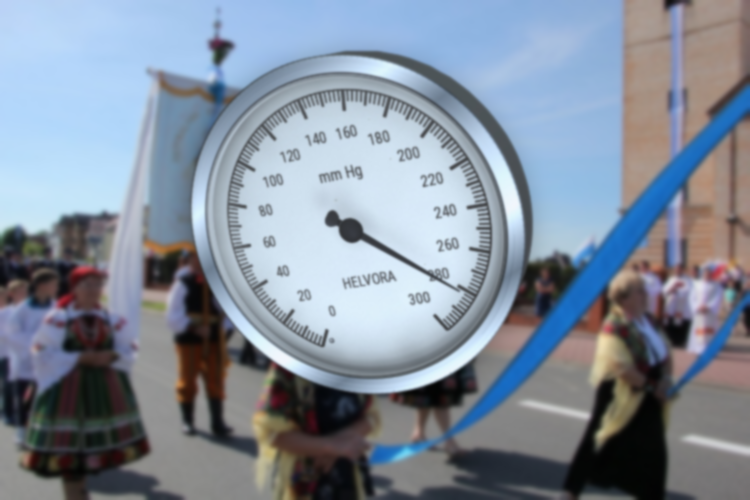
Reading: 280 mmHg
